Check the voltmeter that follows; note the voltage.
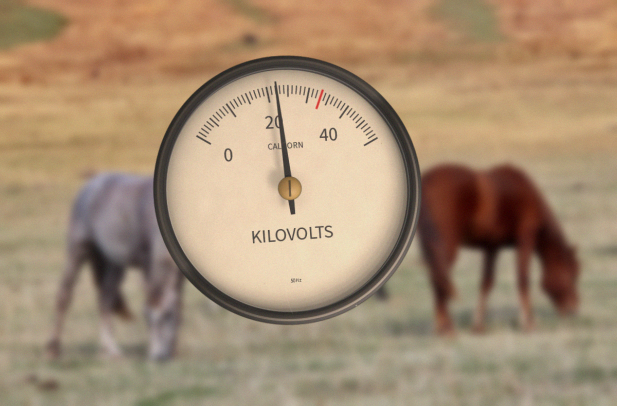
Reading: 22 kV
